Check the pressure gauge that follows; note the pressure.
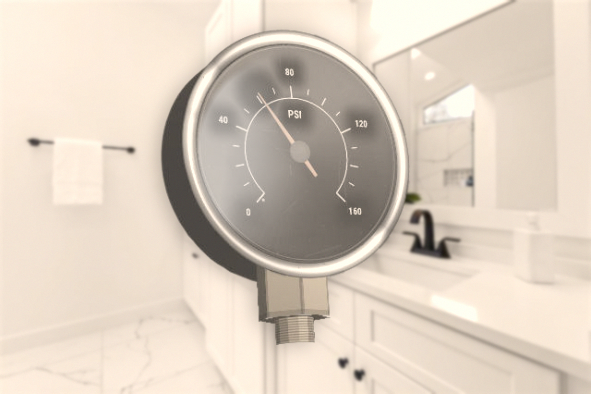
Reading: 60 psi
